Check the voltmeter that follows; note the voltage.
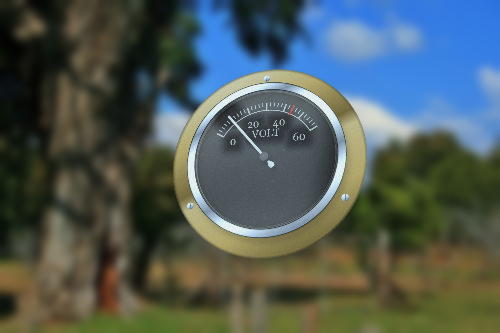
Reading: 10 V
